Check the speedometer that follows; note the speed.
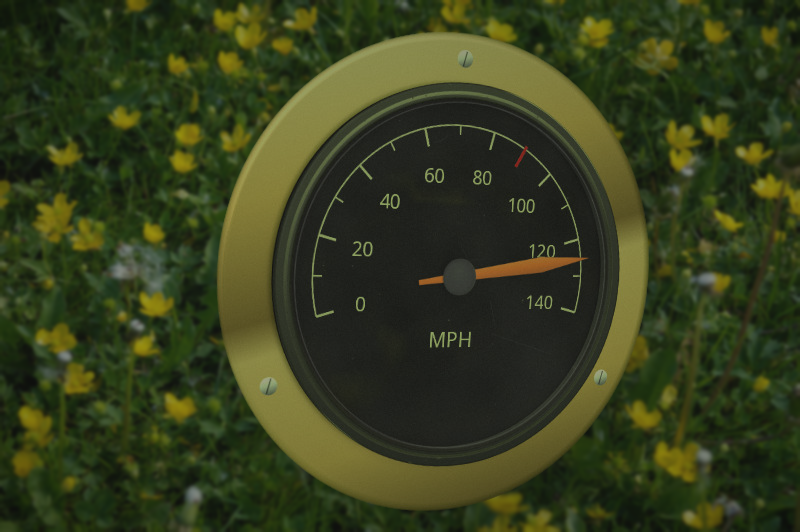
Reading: 125 mph
